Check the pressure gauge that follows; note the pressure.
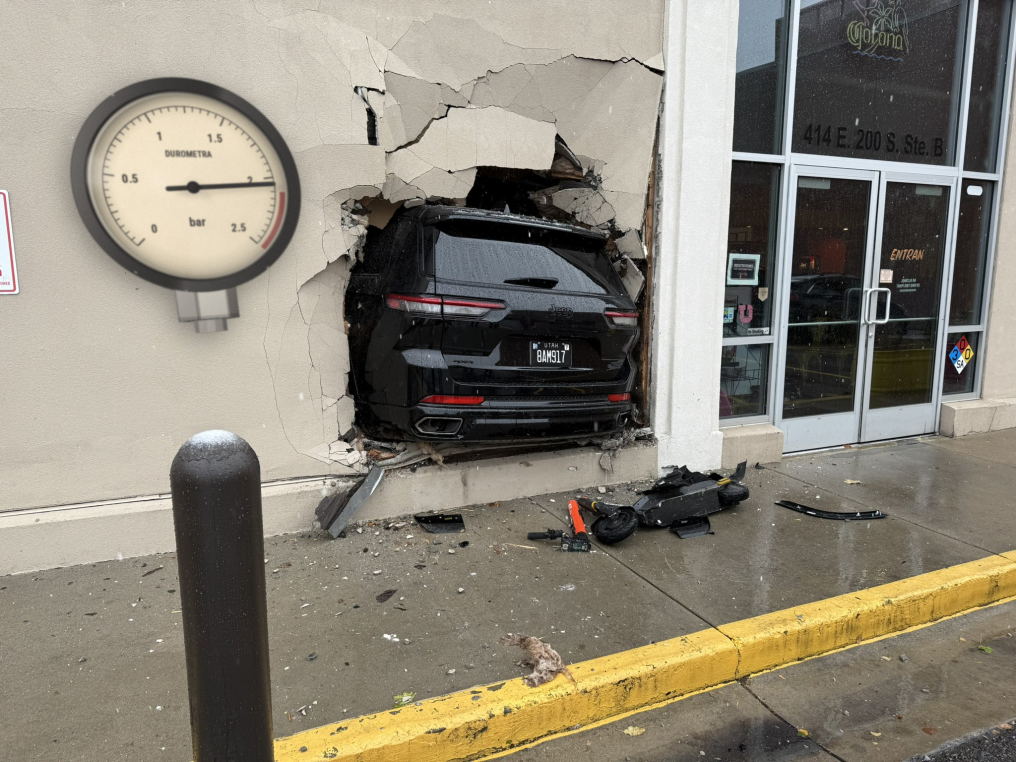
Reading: 2.05 bar
